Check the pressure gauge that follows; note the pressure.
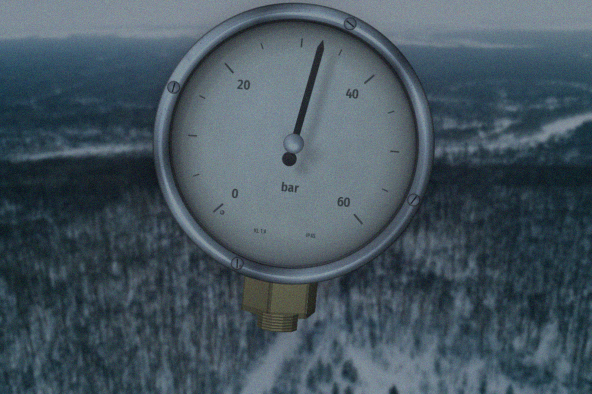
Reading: 32.5 bar
